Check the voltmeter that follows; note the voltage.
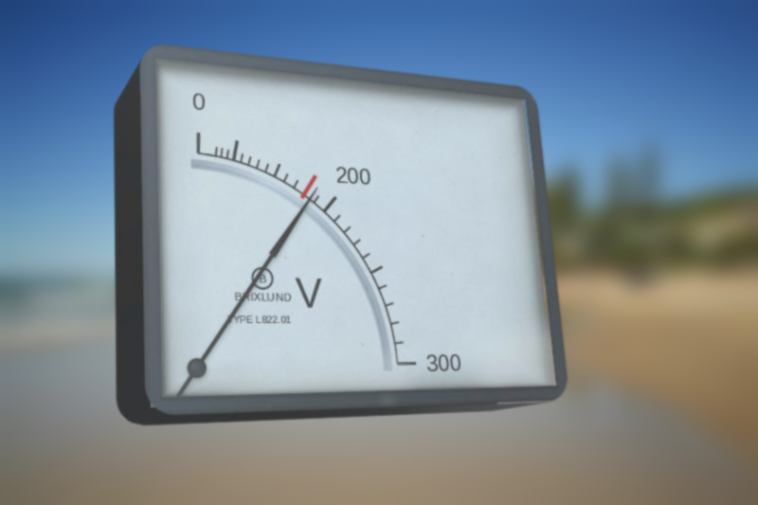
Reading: 185 V
